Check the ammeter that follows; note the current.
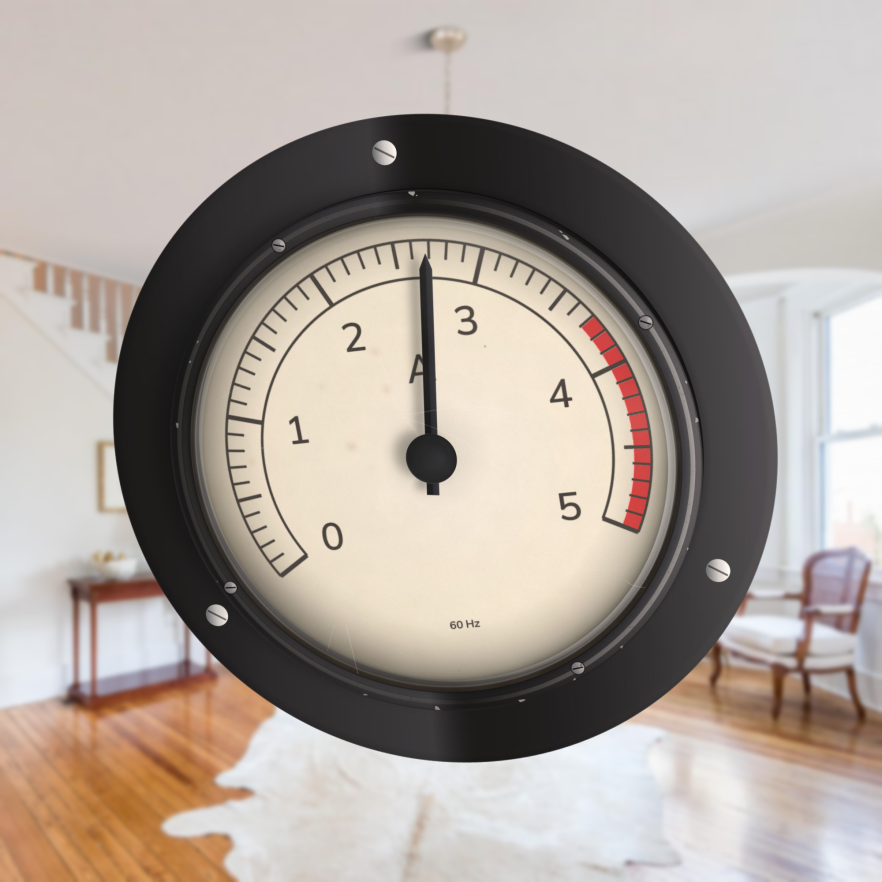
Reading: 2.7 A
